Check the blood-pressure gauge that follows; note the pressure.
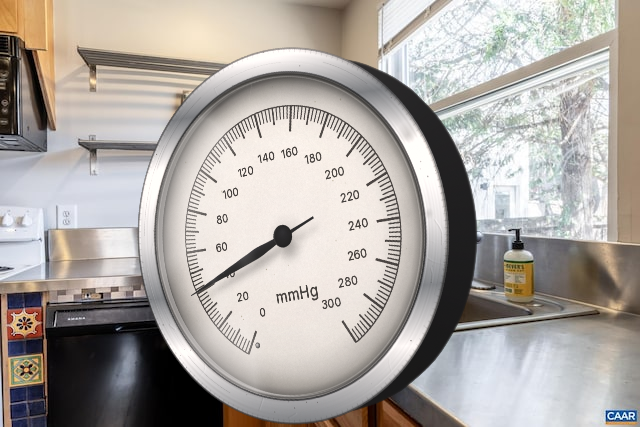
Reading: 40 mmHg
